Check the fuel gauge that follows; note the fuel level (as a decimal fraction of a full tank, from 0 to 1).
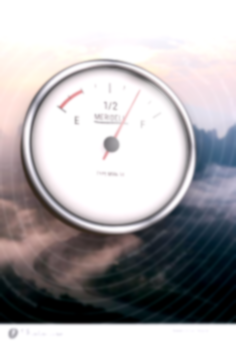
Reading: 0.75
